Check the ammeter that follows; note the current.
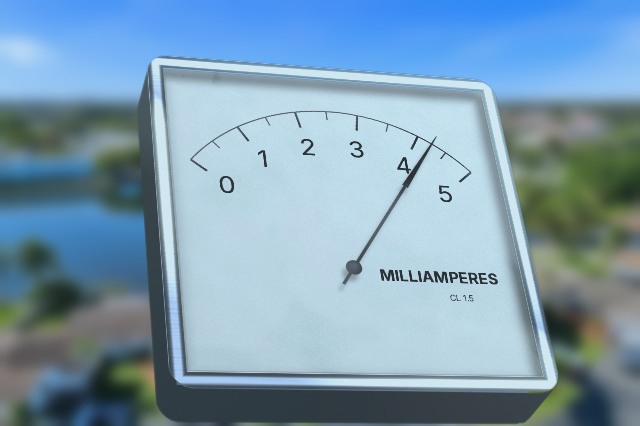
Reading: 4.25 mA
